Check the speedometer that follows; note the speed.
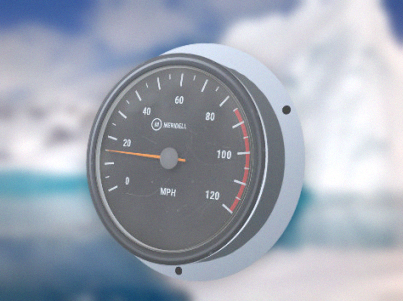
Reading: 15 mph
